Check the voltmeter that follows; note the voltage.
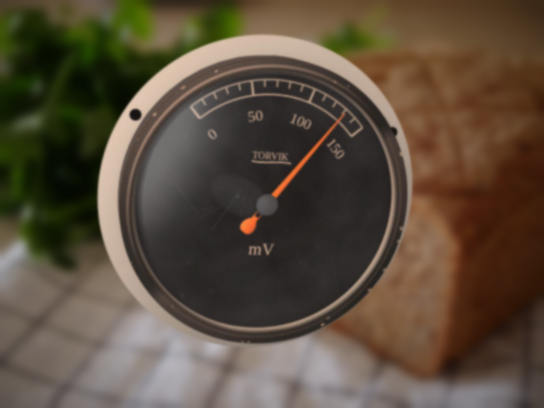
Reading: 130 mV
